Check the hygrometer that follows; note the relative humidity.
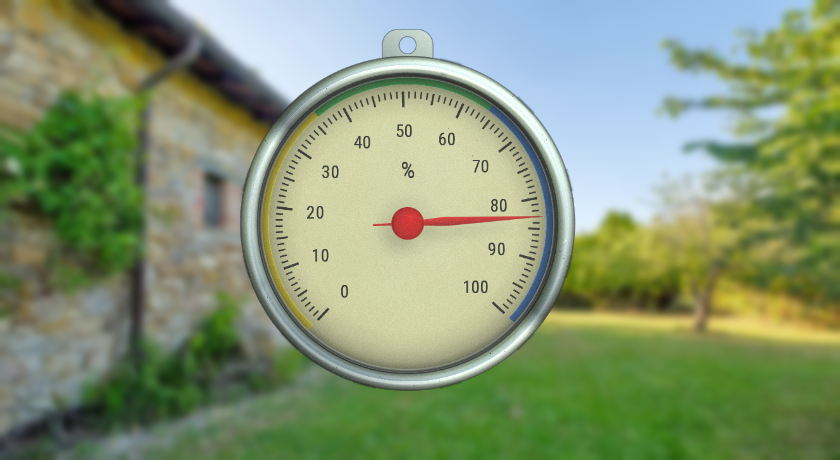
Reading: 83 %
